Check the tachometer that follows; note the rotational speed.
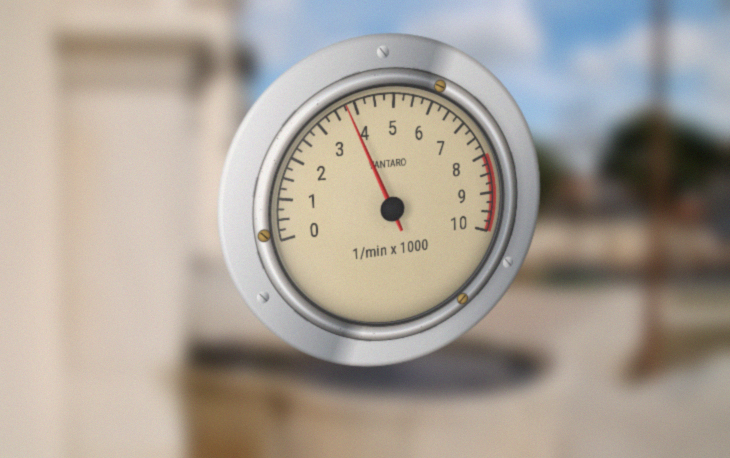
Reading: 3750 rpm
